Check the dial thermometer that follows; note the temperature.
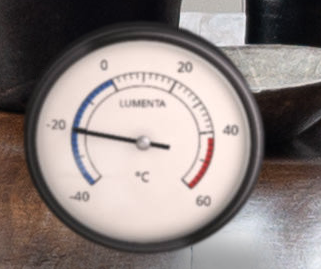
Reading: -20 °C
